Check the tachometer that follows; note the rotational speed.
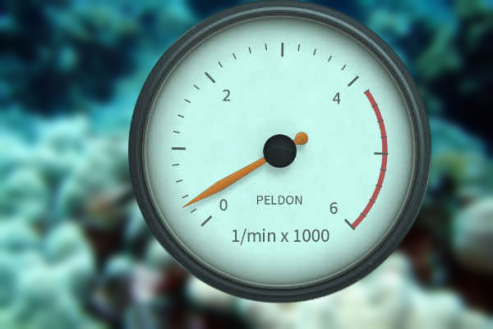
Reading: 300 rpm
